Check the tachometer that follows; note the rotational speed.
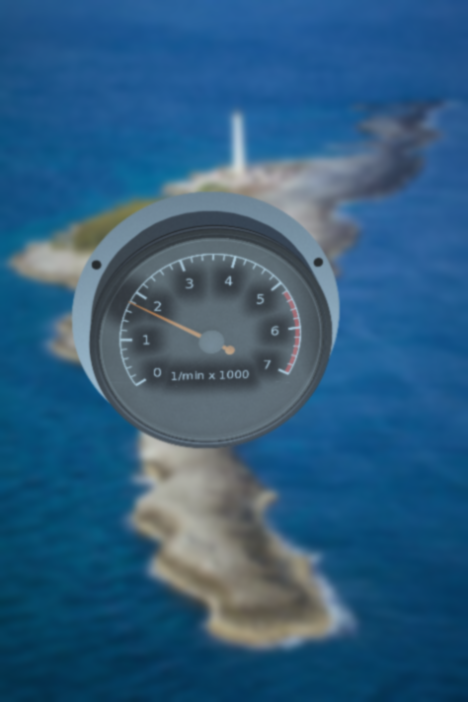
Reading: 1800 rpm
